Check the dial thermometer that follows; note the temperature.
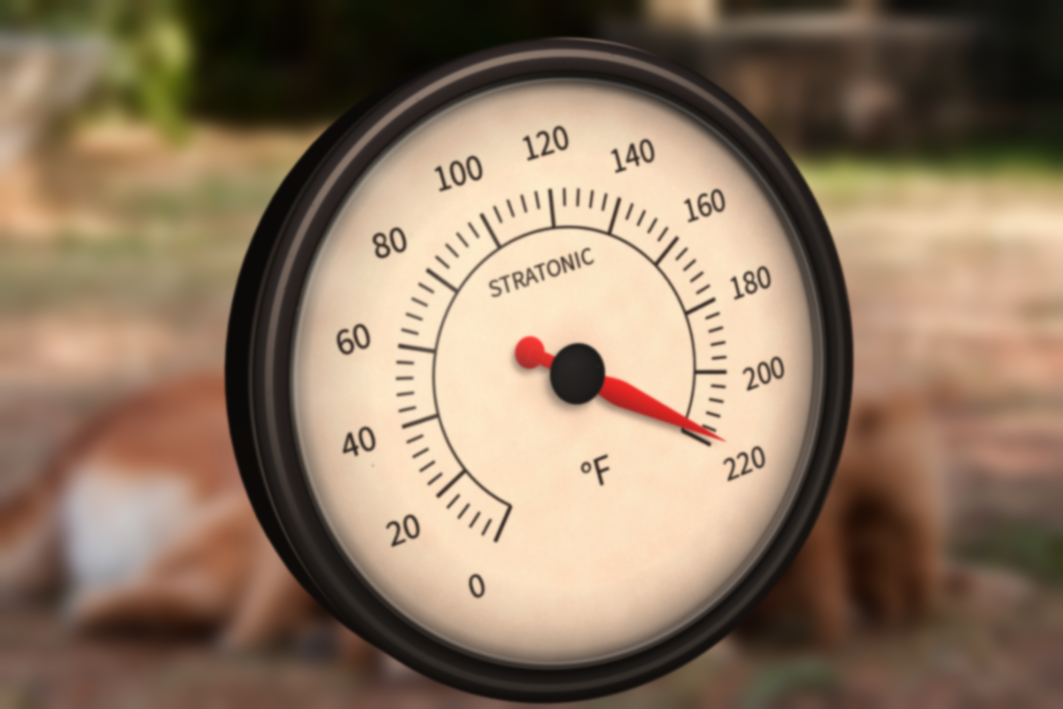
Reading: 218 °F
